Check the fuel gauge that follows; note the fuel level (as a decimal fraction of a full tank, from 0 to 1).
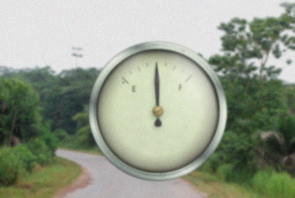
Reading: 0.5
